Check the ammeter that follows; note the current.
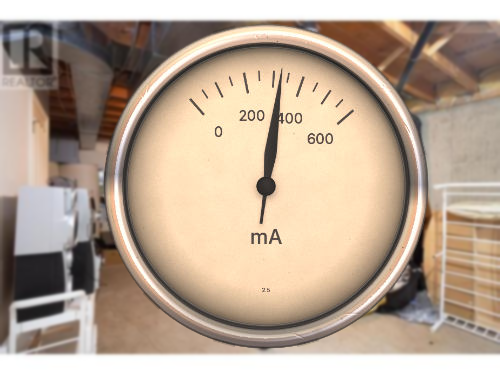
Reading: 325 mA
